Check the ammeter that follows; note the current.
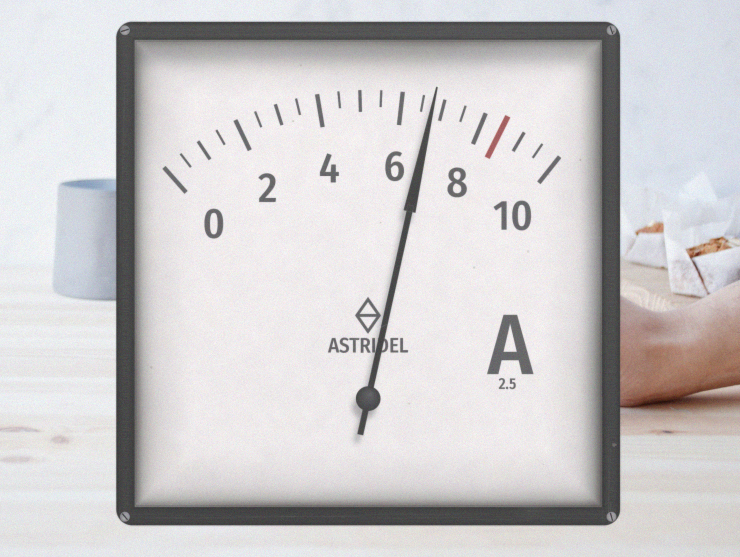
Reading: 6.75 A
